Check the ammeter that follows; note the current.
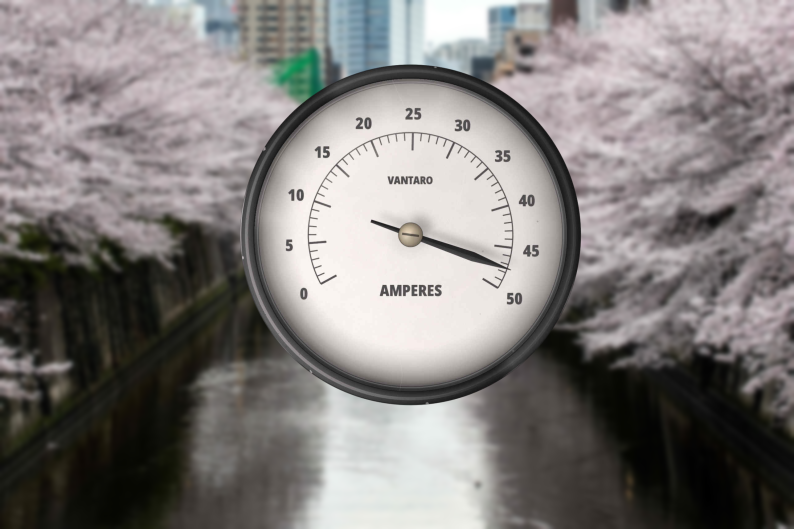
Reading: 47.5 A
